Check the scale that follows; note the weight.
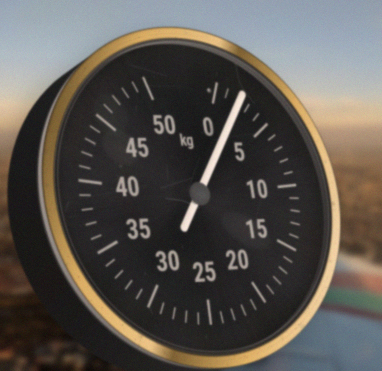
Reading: 2 kg
